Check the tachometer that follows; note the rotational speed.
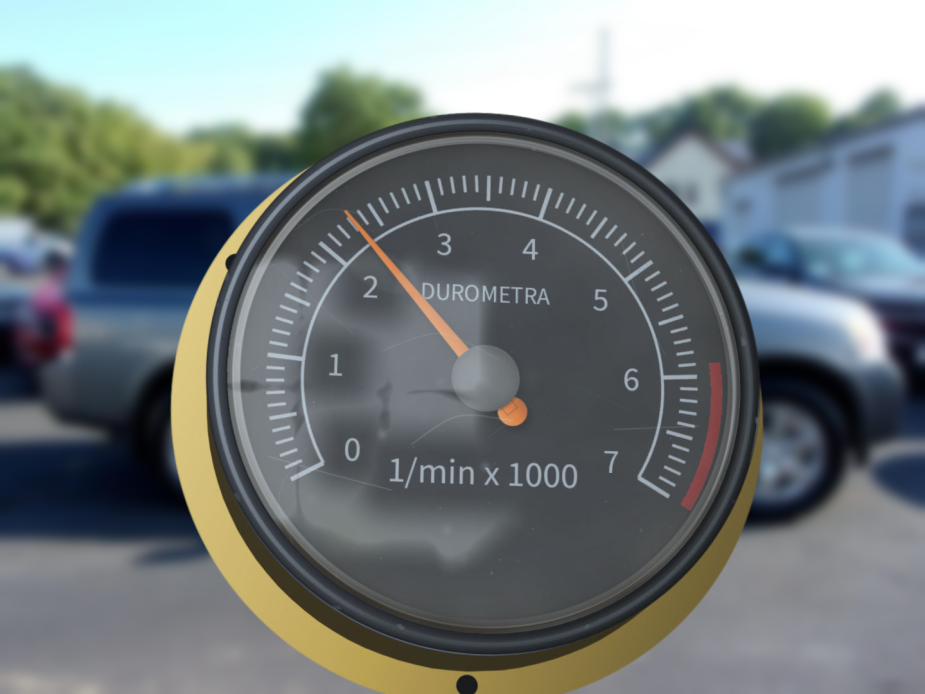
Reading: 2300 rpm
